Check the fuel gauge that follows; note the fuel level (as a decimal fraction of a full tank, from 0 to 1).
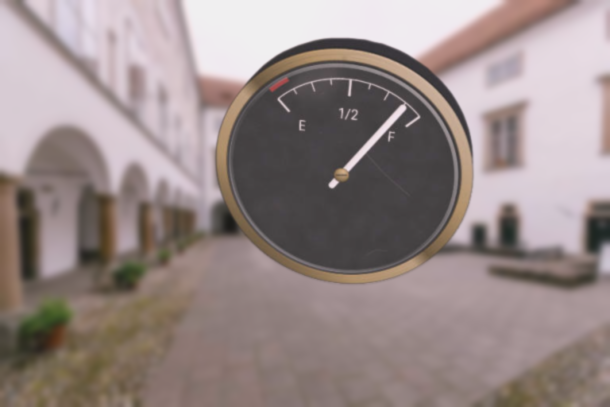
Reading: 0.875
